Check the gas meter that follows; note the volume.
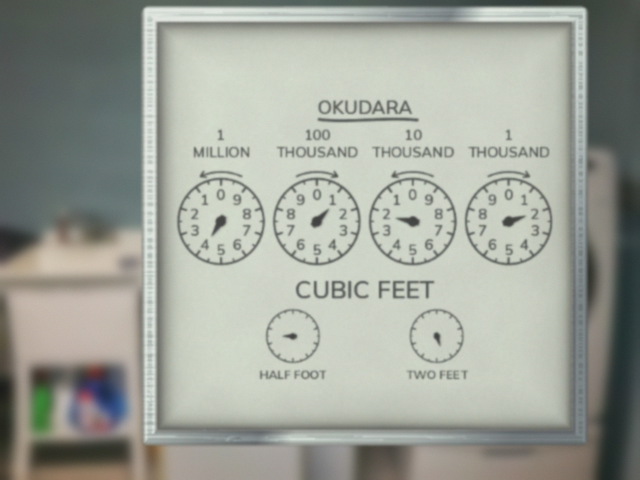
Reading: 412200 ft³
